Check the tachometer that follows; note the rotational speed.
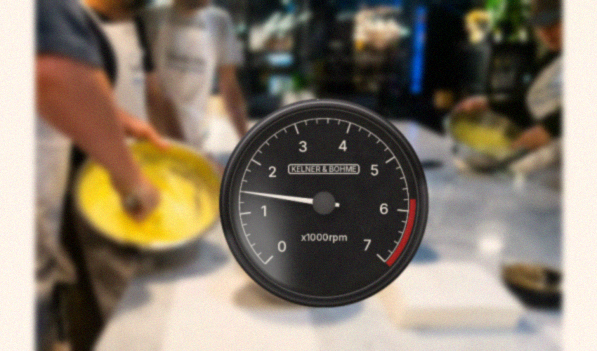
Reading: 1400 rpm
